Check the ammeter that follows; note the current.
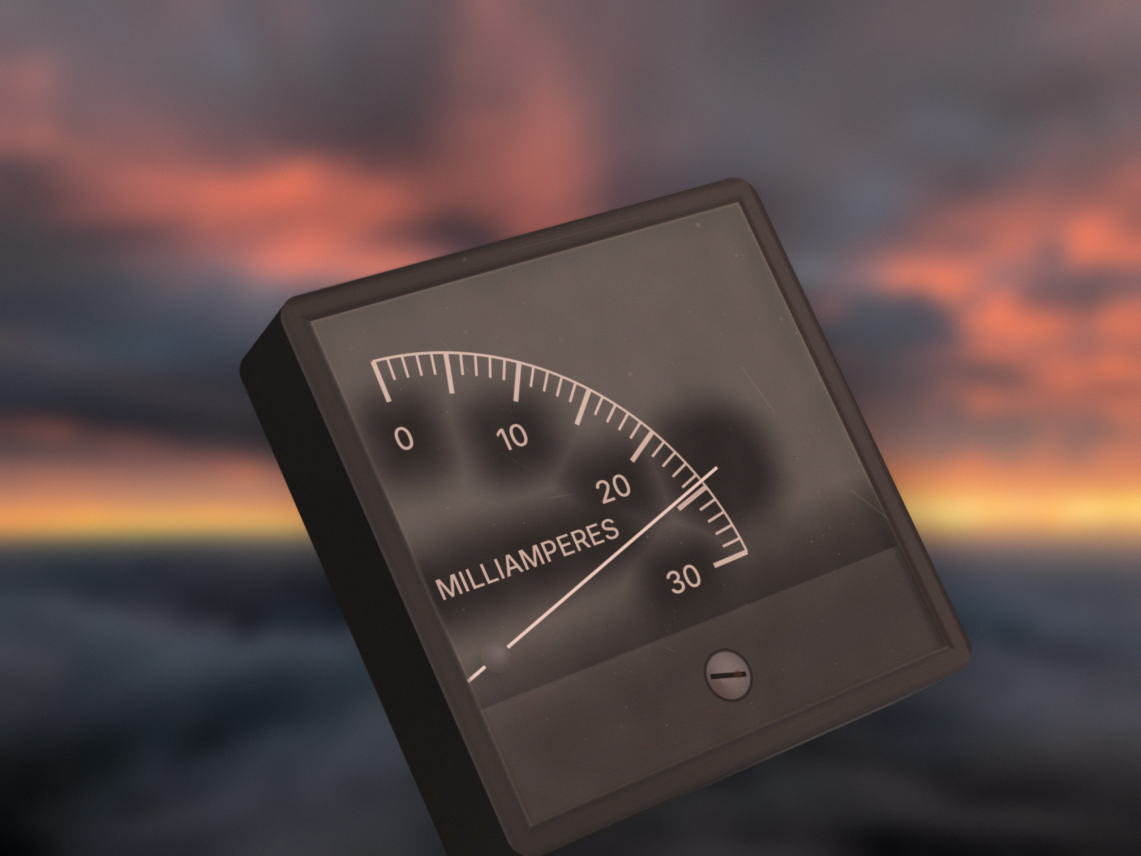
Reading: 24.5 mA
